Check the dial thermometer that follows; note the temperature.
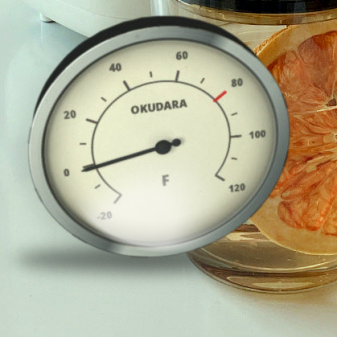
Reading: 0 °F
